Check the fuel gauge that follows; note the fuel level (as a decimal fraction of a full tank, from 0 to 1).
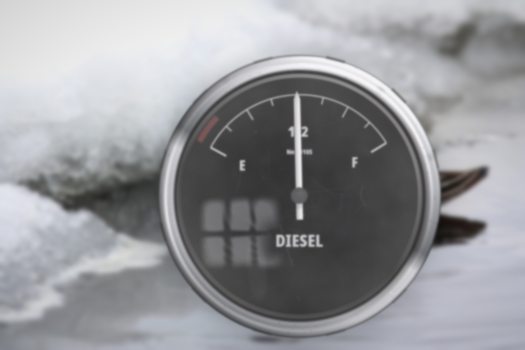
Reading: 0.5
